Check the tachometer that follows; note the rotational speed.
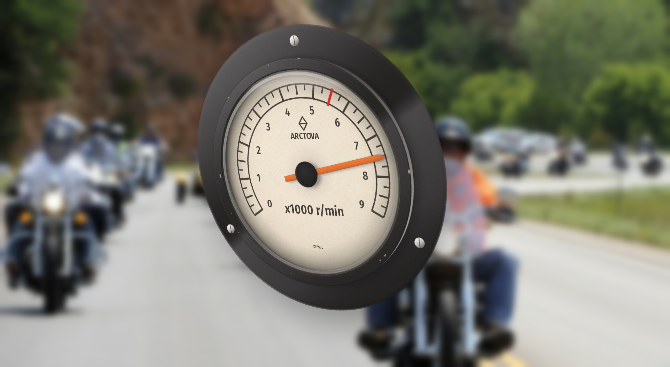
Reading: 7500 rpm
